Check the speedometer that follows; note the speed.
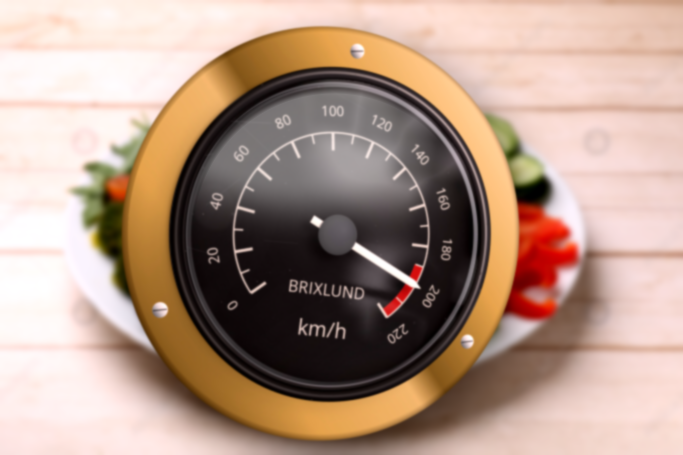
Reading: 200 km/h
